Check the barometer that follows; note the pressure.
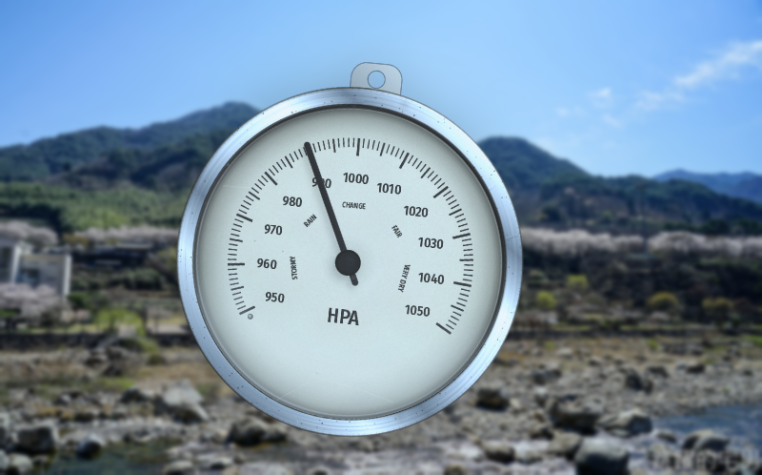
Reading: 990 hPa
